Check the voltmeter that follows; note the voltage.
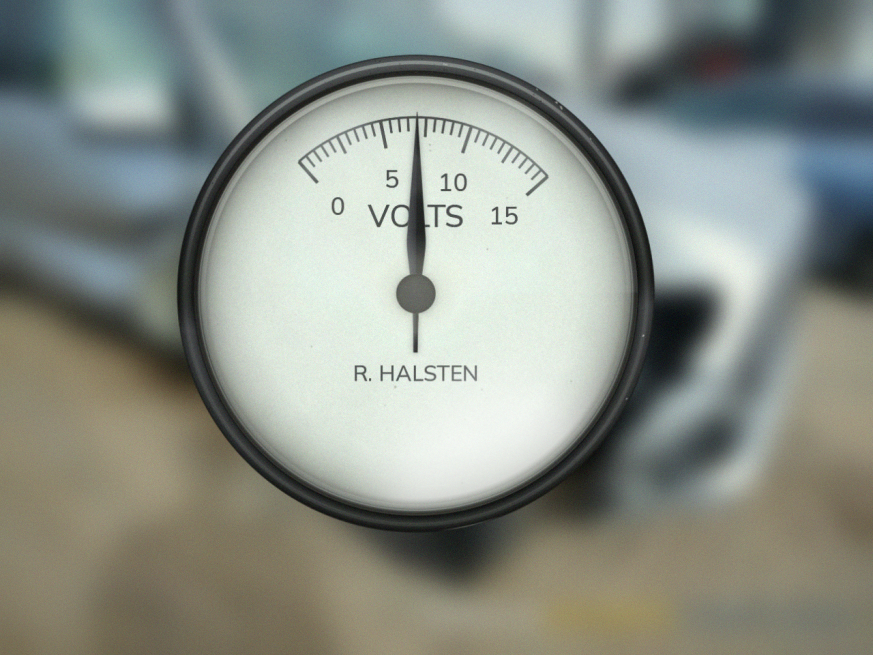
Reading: 7 V
